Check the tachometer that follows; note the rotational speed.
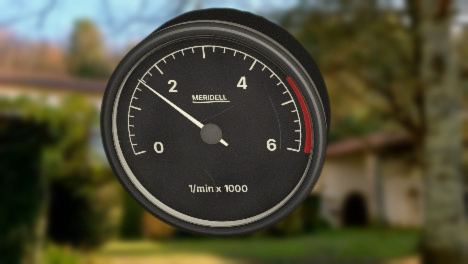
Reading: 1600 rpm
